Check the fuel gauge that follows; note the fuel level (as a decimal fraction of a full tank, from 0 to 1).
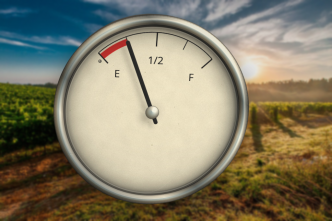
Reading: 0.25
